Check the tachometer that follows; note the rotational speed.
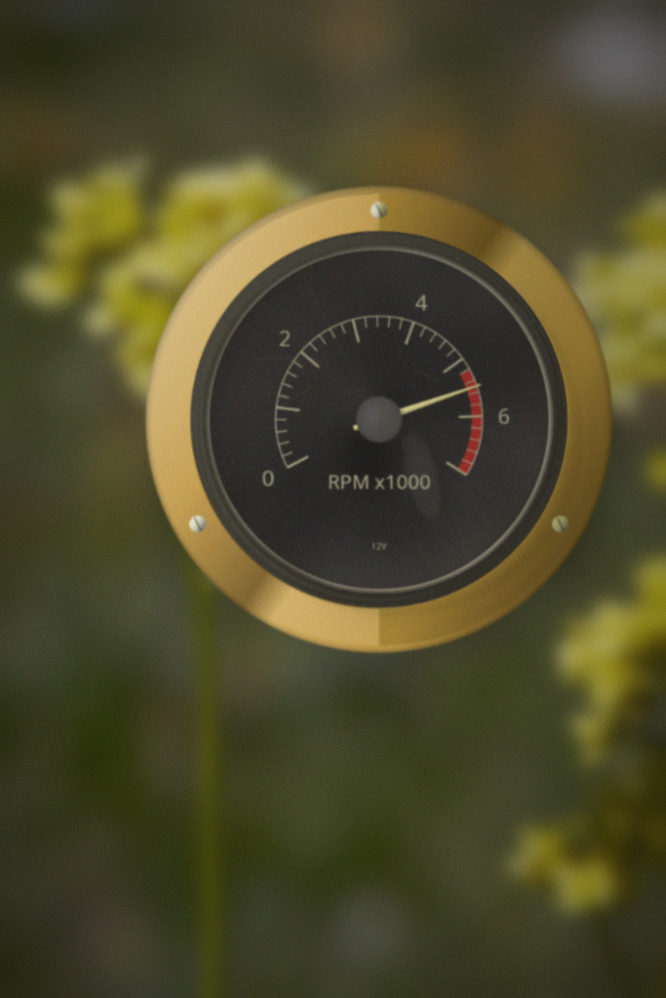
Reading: 5500 rpm
